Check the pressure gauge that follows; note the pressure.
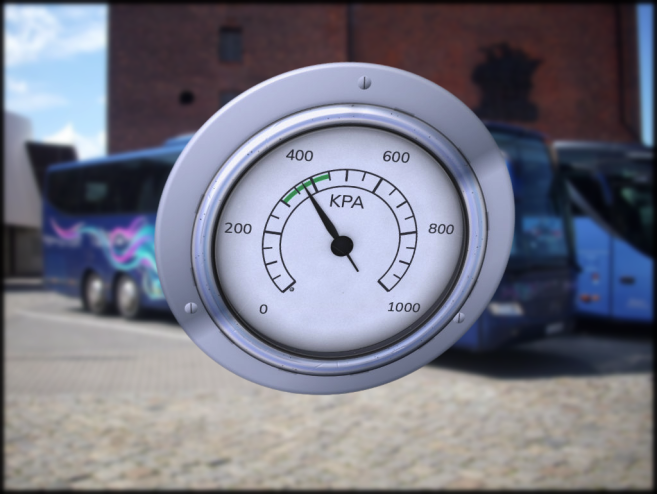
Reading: 375 kPa
